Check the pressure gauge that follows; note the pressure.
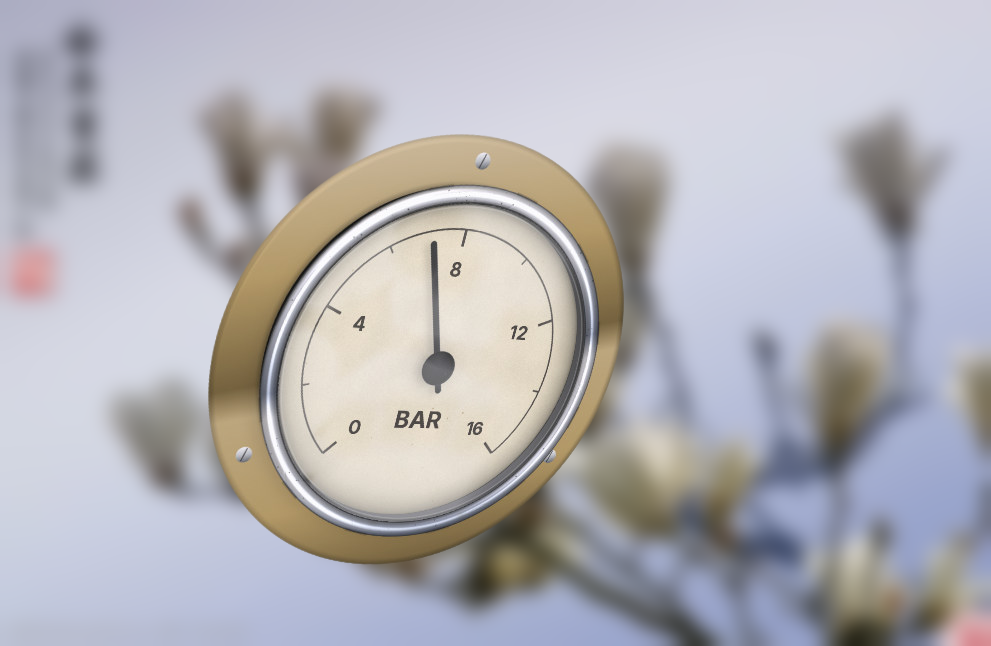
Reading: 7 bar
